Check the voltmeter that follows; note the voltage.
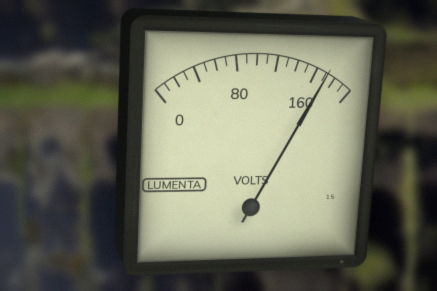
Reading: 170 V
